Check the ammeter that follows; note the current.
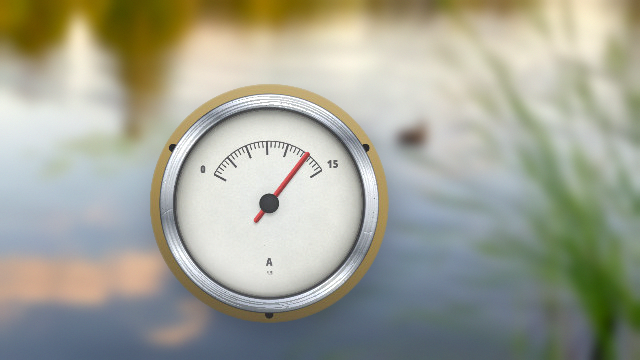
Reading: 12.5 A
